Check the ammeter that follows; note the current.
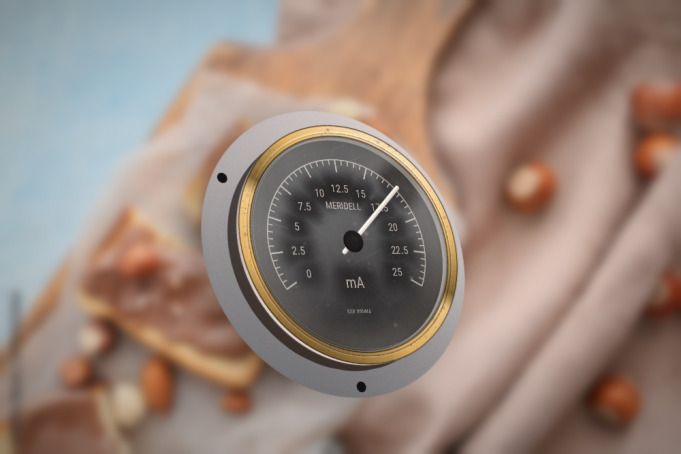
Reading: 17.5 mA
